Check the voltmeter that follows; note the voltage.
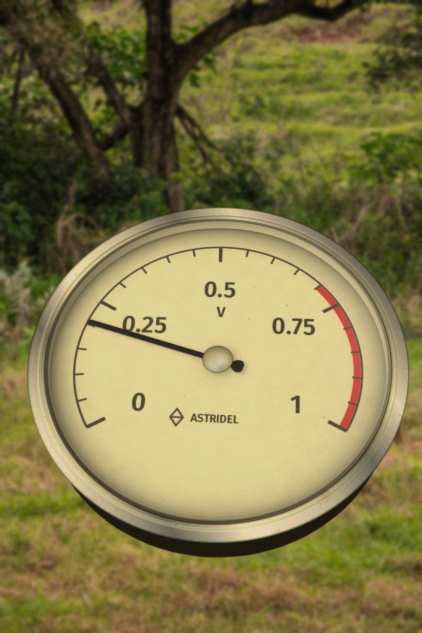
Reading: 0.2 V
